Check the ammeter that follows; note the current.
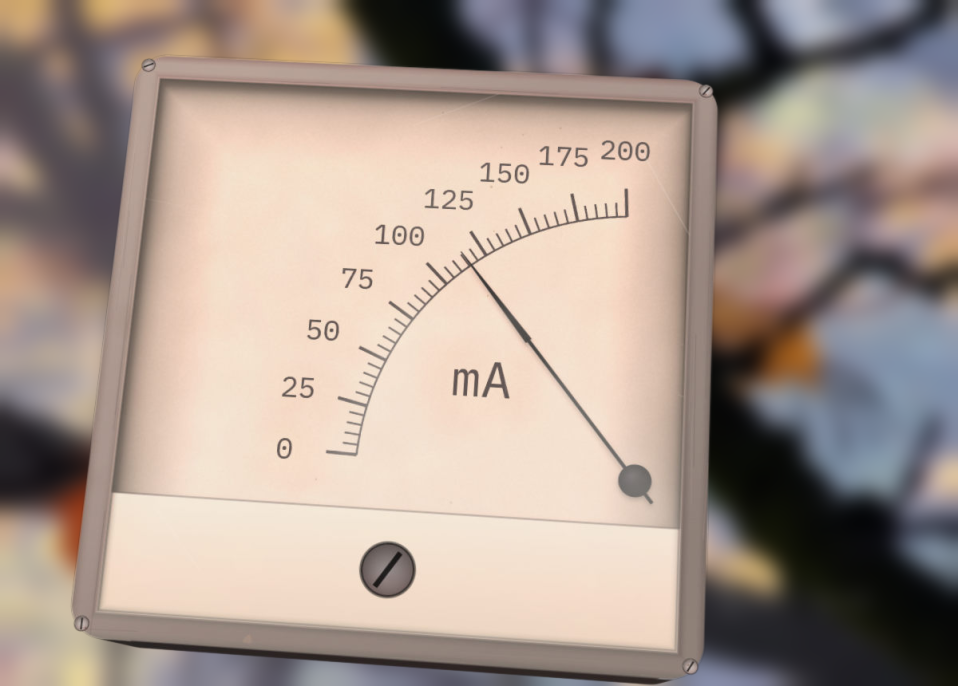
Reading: 115 mA
